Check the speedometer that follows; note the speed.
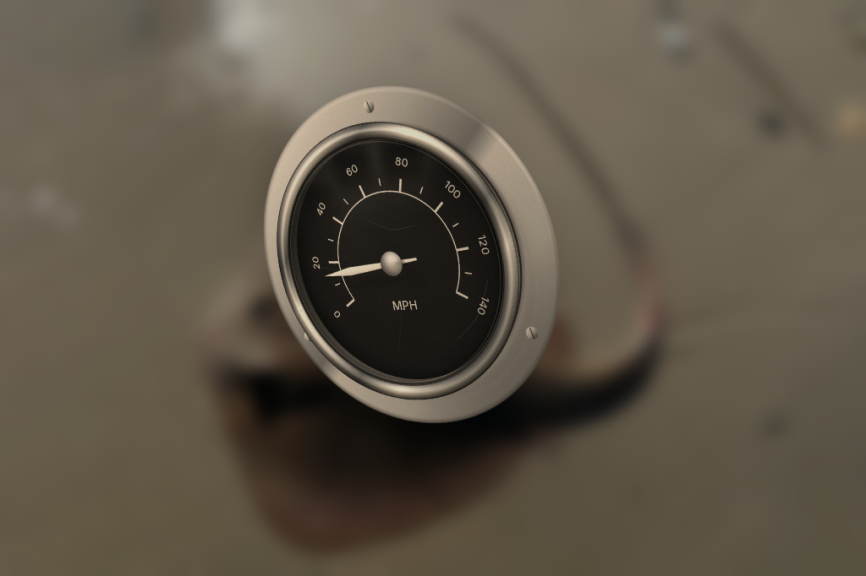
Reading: 15 mph
